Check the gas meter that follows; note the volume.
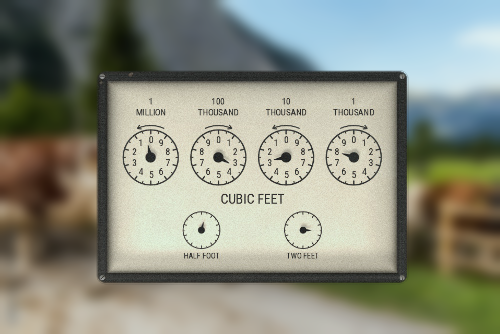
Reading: 32800 ft³
